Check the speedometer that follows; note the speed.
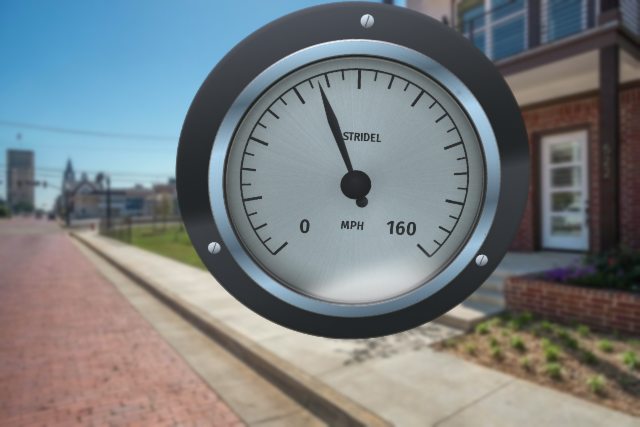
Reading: 67.5 mph
